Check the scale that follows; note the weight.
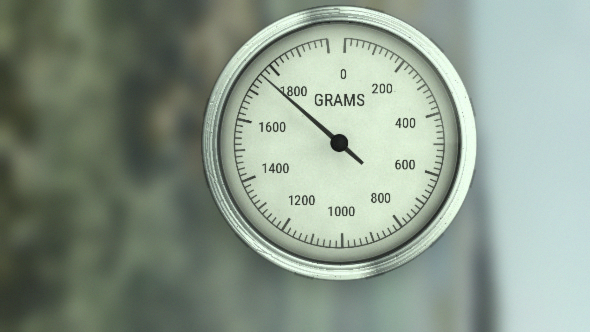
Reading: 1760 g
